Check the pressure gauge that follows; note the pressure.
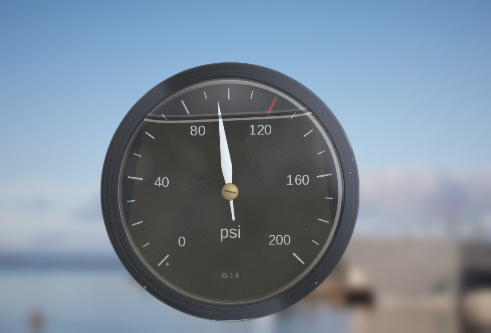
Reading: 95 psi
